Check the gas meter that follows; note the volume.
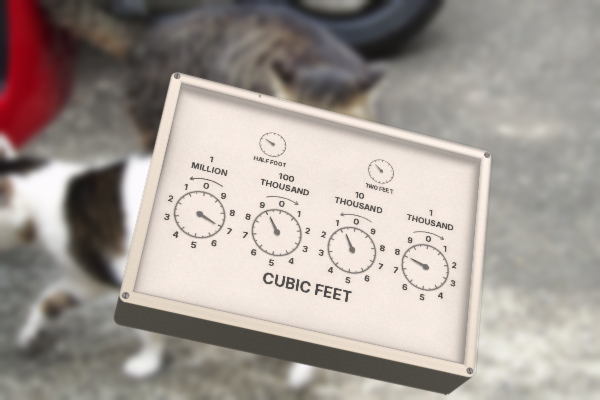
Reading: 690800 ft³
